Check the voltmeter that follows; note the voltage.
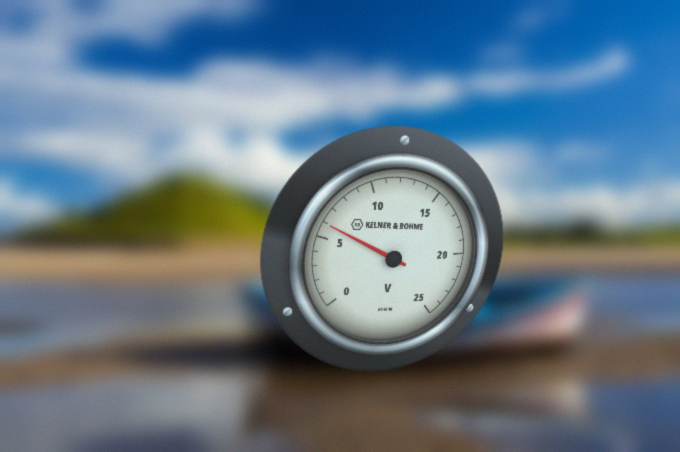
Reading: 6 V
